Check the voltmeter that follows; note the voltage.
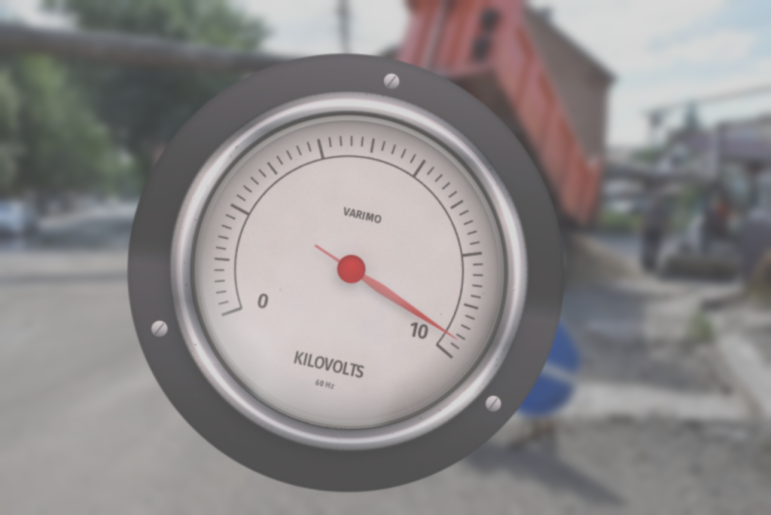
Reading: 9.7 kV
